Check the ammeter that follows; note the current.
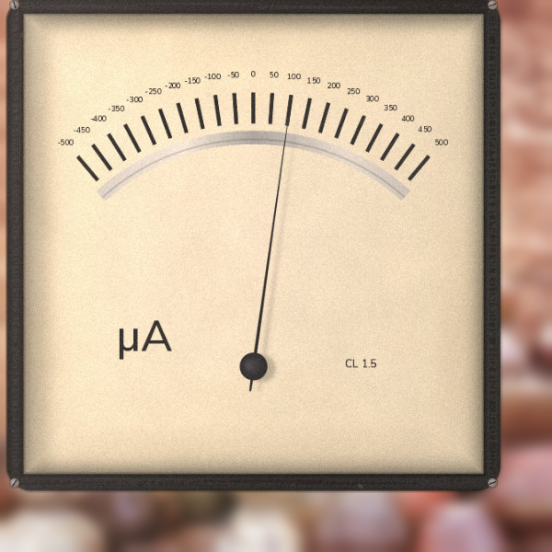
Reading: 100 µA
